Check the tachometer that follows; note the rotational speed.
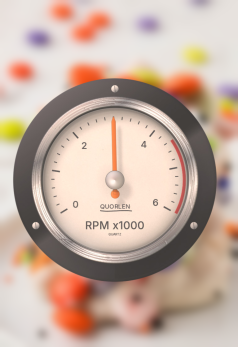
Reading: 3000 rpm
